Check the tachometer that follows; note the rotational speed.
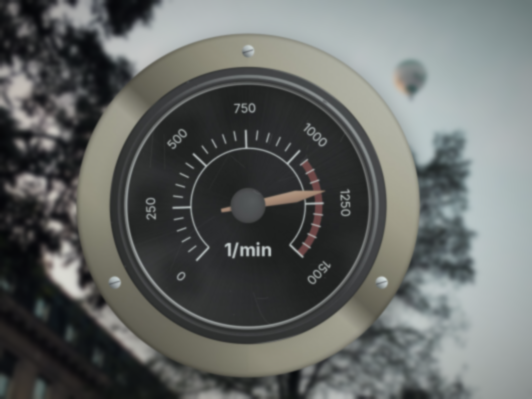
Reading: 1200 rpm
